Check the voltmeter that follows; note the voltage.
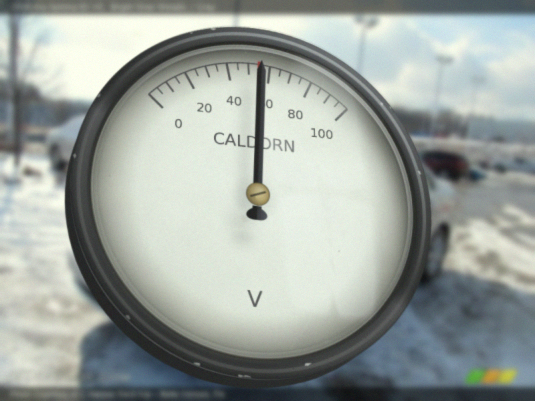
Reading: 55 V
